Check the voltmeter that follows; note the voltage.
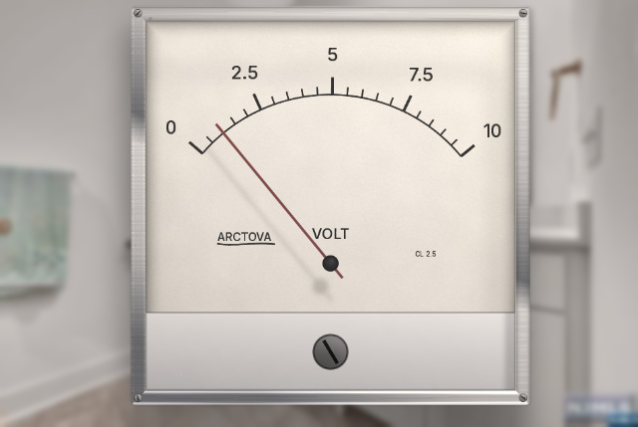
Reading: 1 V
